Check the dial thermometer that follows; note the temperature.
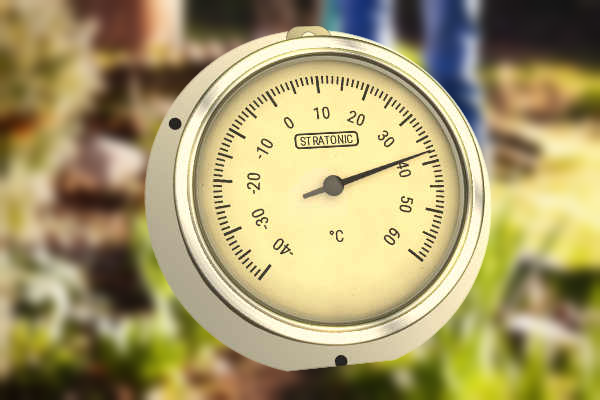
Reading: 38 °C
